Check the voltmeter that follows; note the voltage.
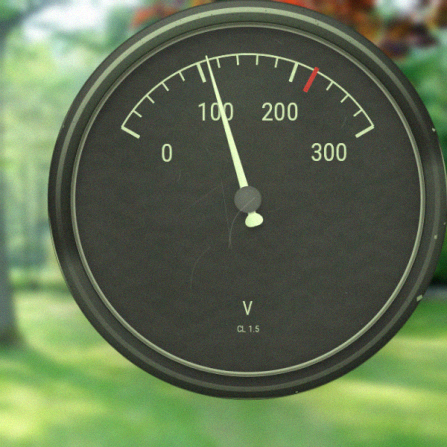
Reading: 110 V
